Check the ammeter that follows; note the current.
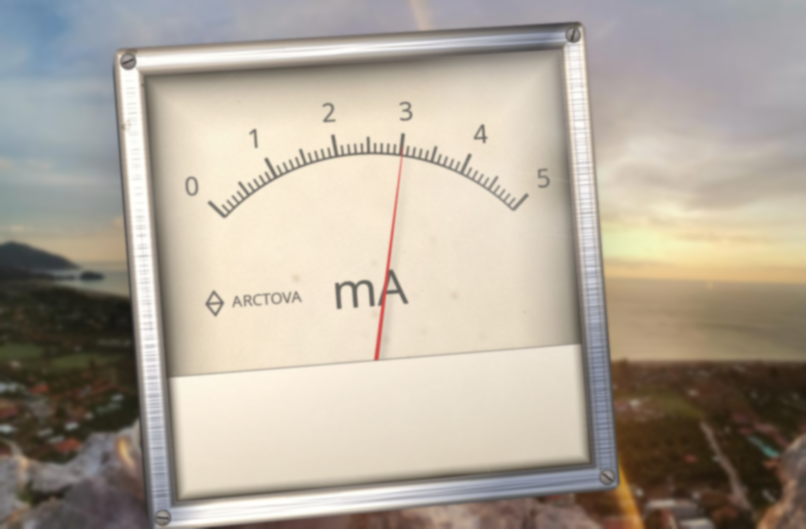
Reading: 3 mA
